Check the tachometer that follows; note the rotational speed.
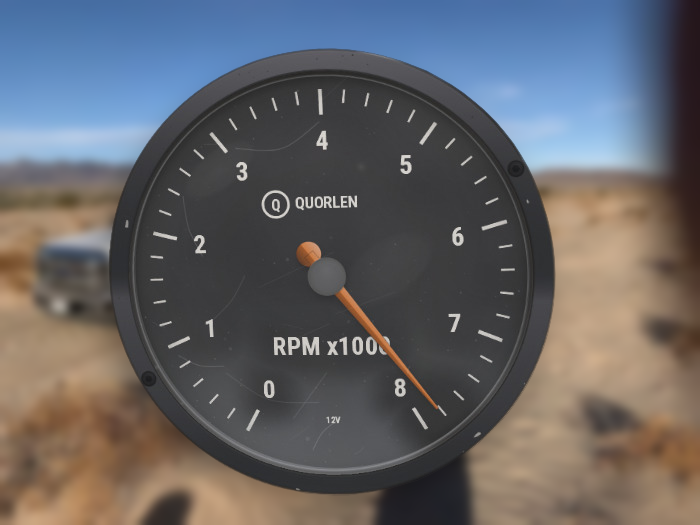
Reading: 7800 rpm
